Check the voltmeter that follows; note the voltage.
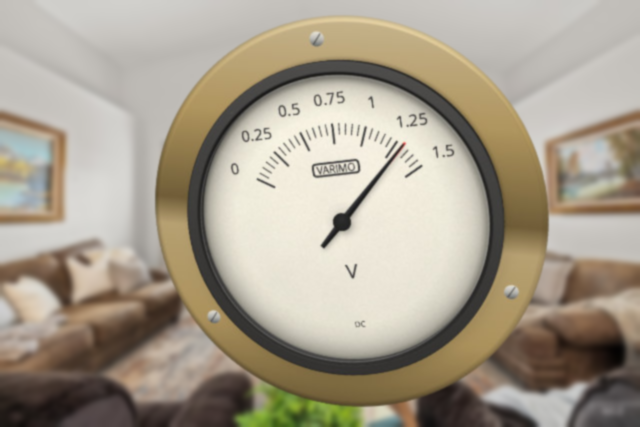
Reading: 1.3 V
